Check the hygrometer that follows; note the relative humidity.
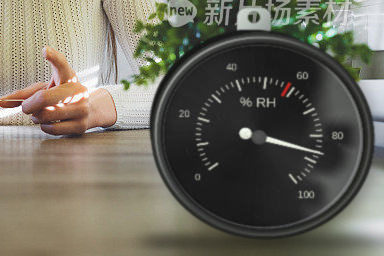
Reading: 86 %
